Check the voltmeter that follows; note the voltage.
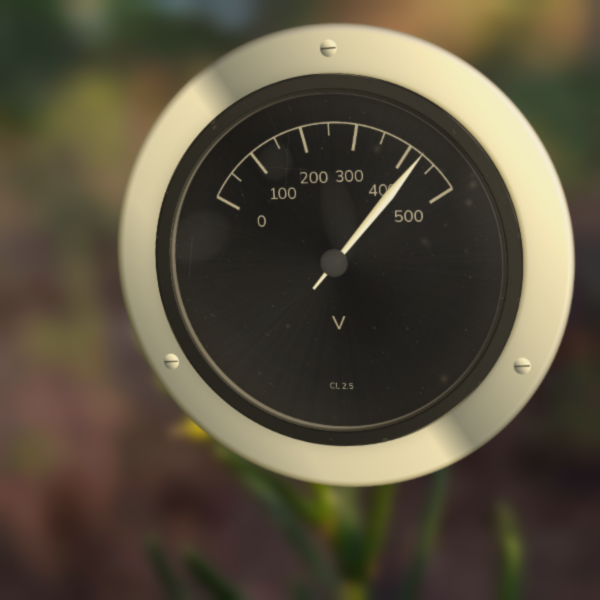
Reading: 425 V
